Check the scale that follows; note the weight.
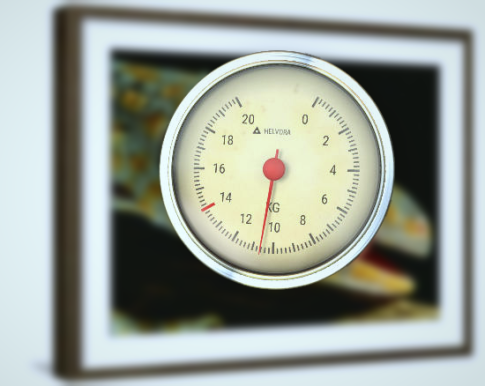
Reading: 10.6 kg
